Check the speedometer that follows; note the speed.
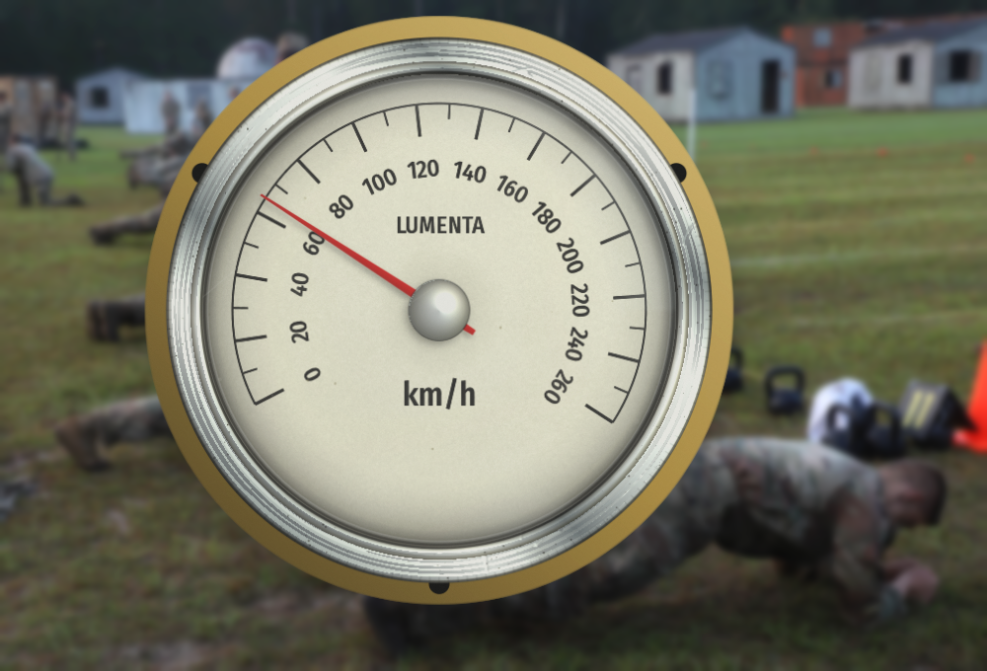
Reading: 65 km/h
